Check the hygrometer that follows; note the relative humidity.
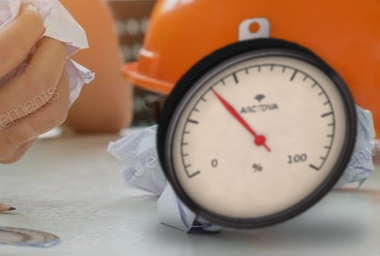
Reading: 32 %
